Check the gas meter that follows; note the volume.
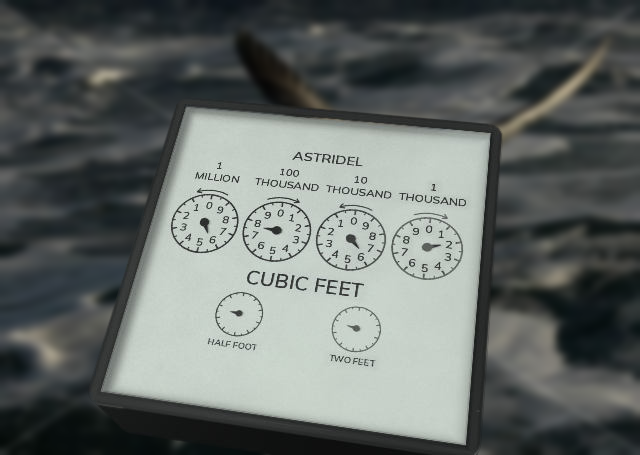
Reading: 576200 ft³
